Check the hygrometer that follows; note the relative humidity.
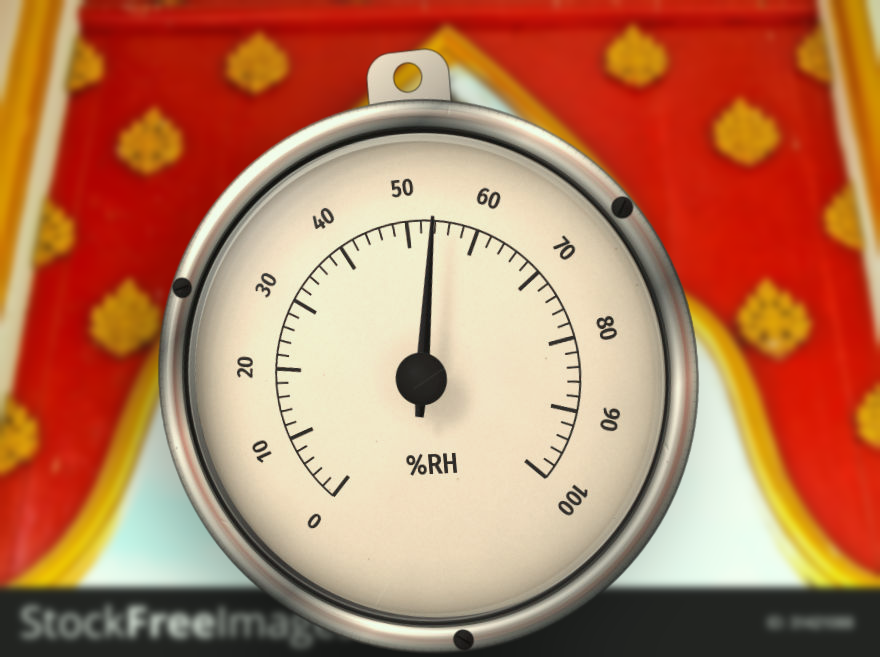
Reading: 54 %
